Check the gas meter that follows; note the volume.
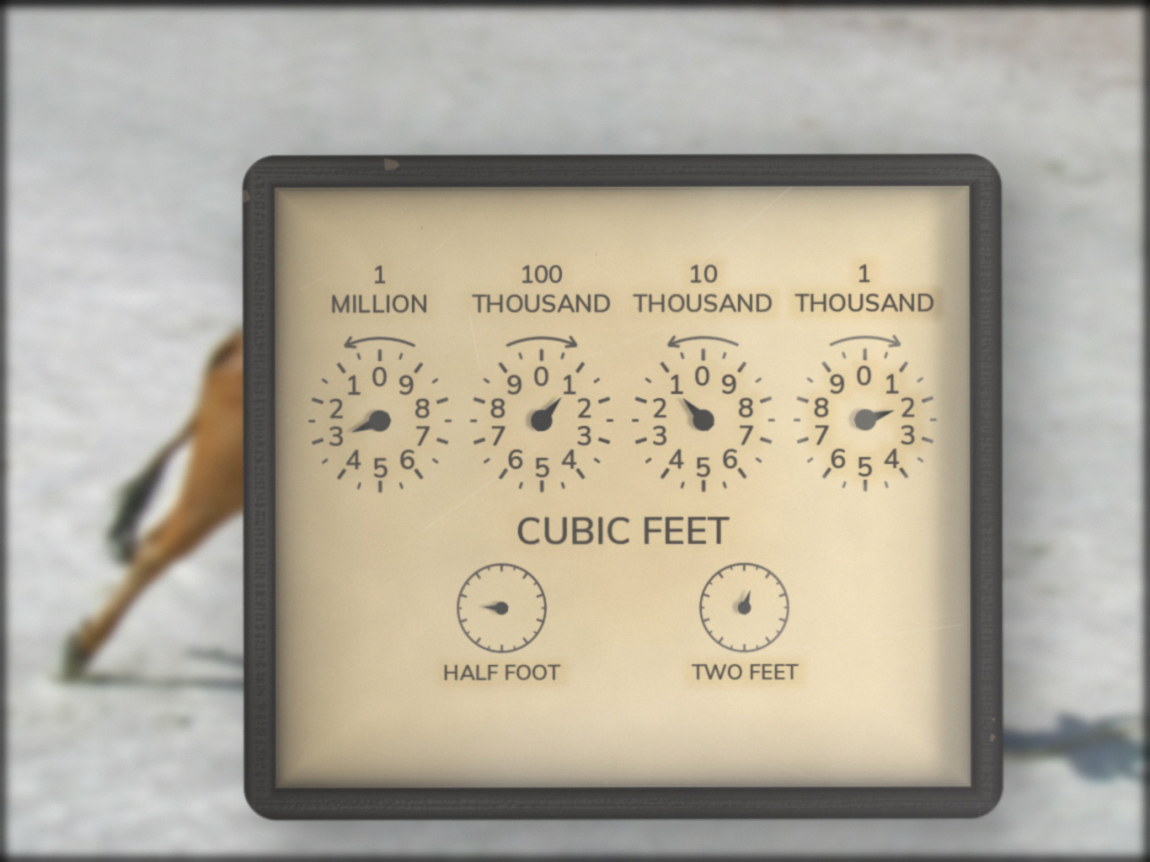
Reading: 311200 ft³
